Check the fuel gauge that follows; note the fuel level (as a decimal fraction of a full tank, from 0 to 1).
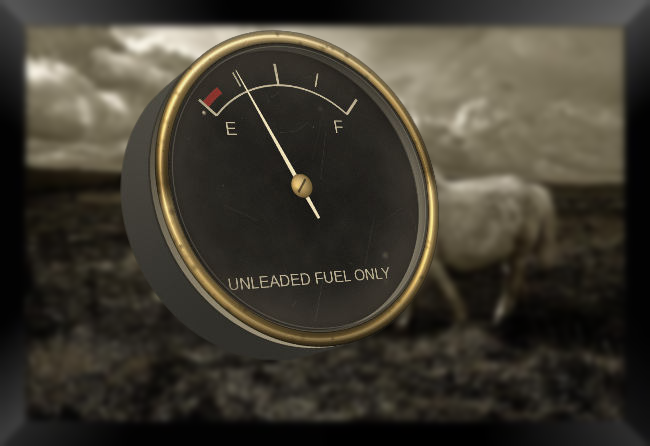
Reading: 0.25
